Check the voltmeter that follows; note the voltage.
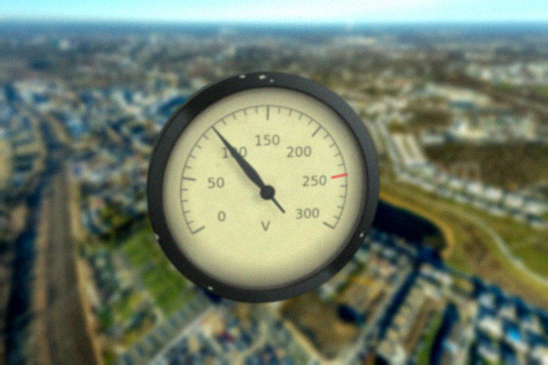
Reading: 100 V
